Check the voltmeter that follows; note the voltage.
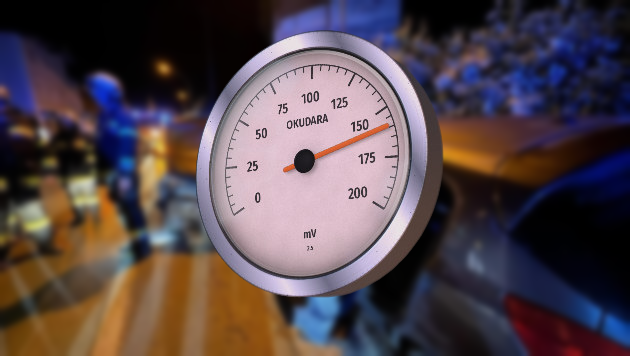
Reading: 160 mV
